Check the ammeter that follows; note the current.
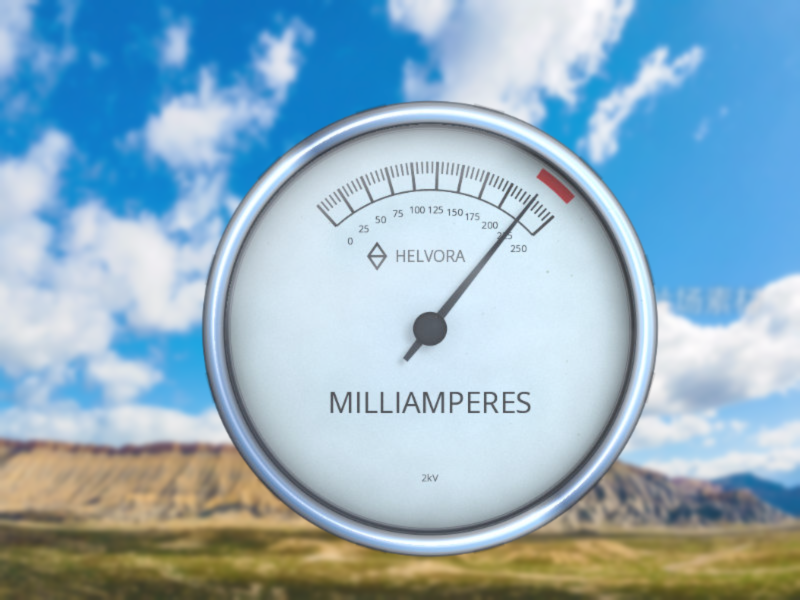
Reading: 225 mA
